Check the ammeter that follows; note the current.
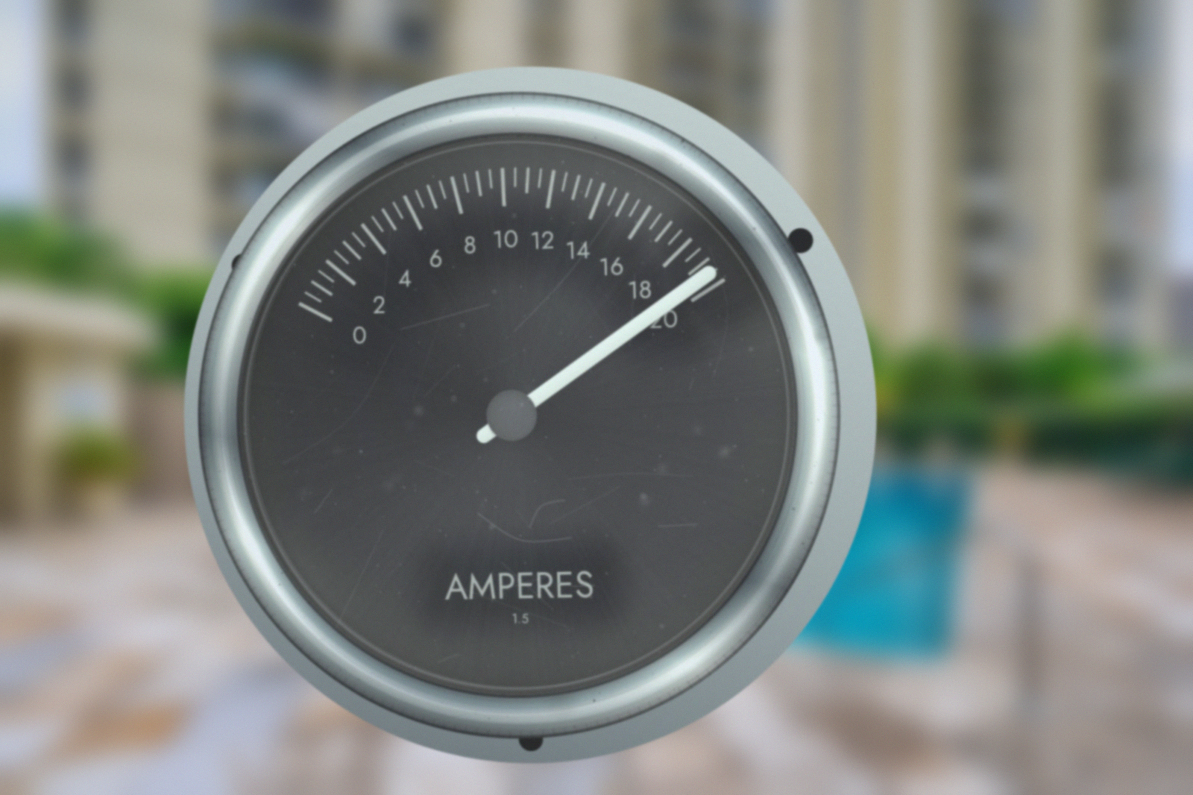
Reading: 19.5 A
